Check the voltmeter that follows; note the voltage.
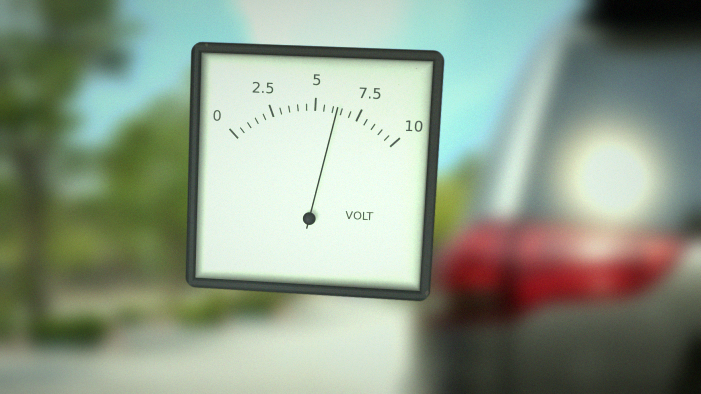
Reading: 6.25 V
